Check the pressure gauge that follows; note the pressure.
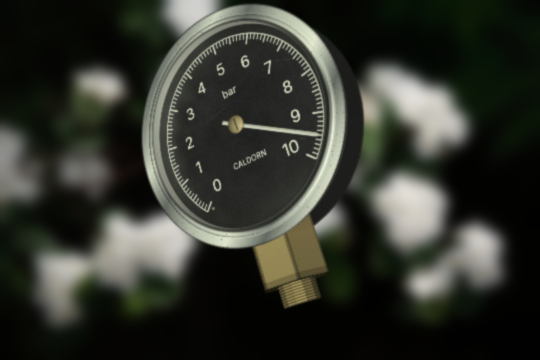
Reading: 9.5 bar
